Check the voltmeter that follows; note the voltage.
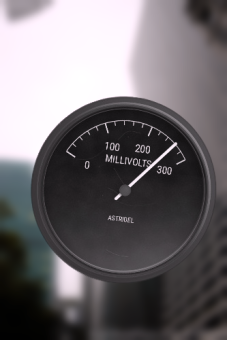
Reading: 260 mV
